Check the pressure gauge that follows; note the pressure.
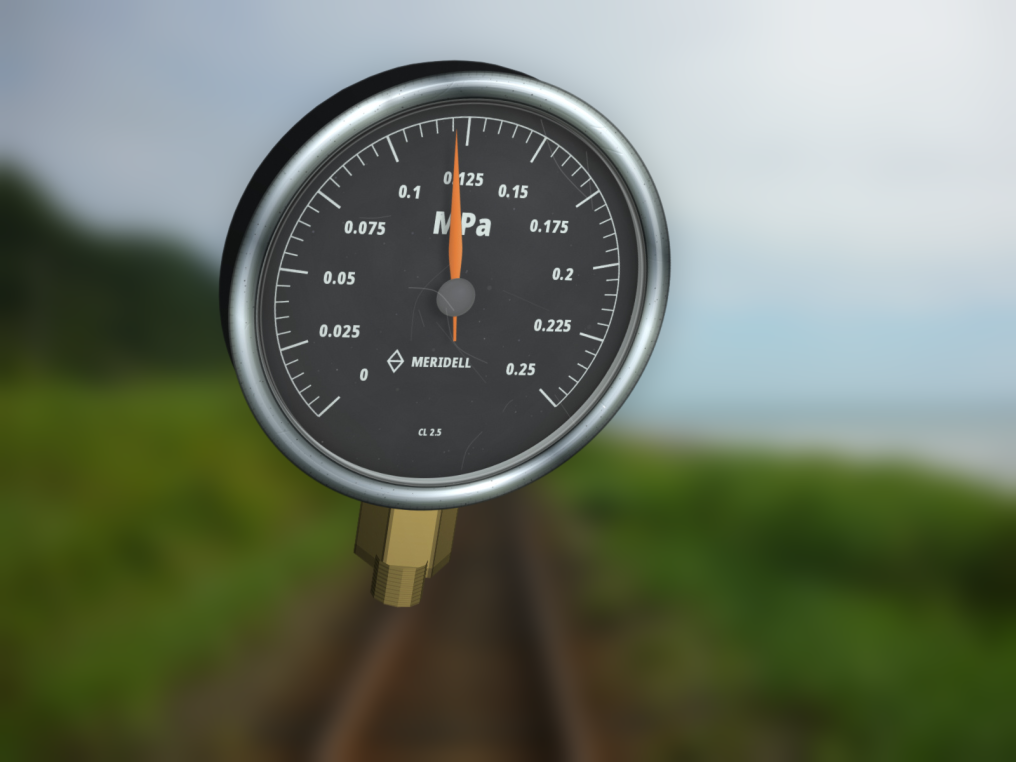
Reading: 0.12 MPa
